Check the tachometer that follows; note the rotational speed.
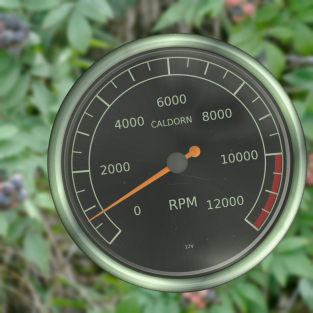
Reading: 750 rpm
